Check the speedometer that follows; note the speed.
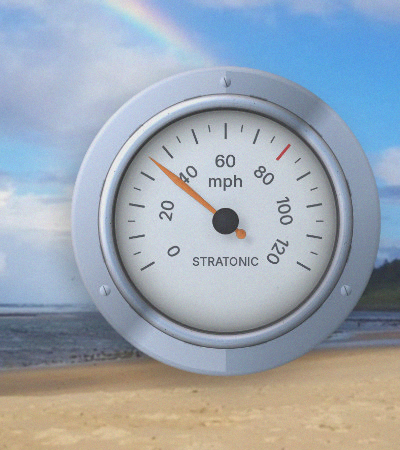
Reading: 35 mph
